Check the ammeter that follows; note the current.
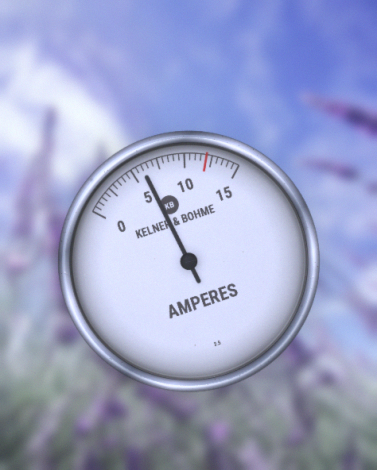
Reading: 6 A
